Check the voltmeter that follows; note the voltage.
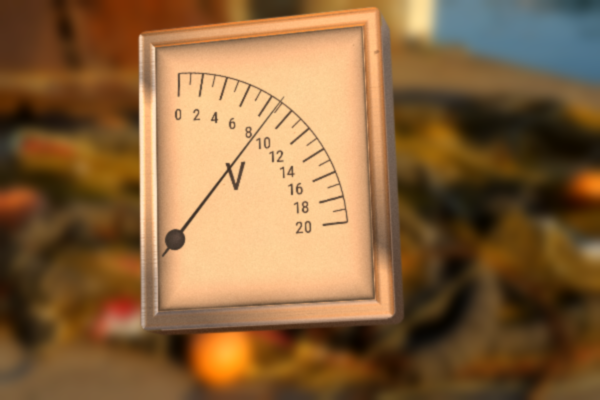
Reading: 9 V
